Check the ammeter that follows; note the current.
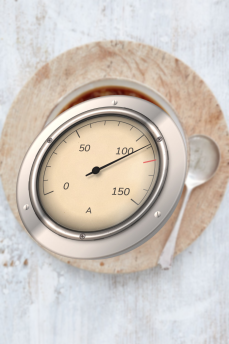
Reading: 110 A
